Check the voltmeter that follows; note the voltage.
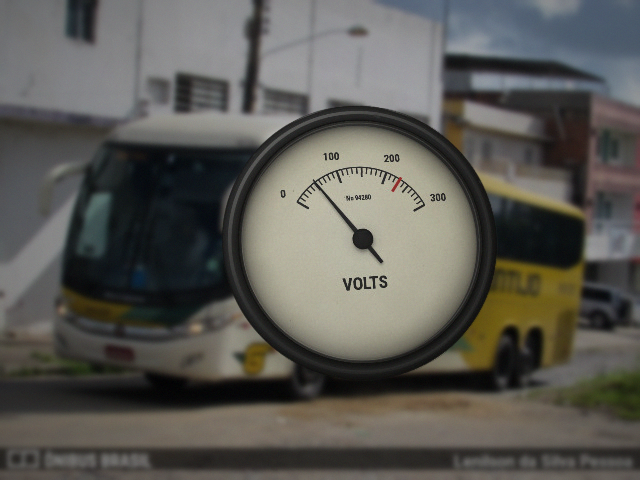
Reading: 50 V
